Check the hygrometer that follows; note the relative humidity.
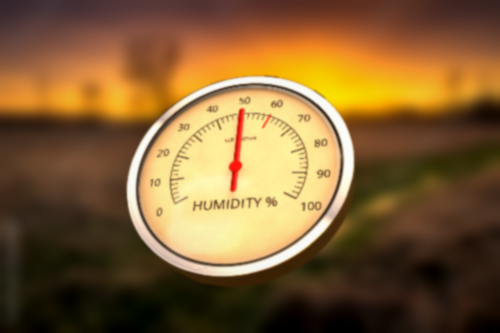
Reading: 50 %
